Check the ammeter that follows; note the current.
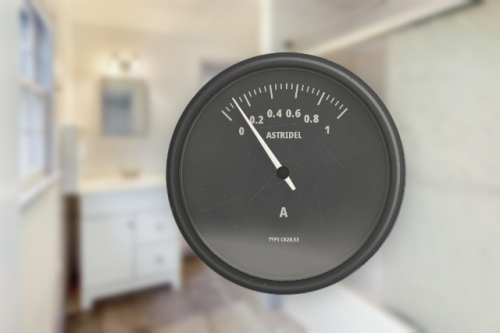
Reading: 0.12 A
